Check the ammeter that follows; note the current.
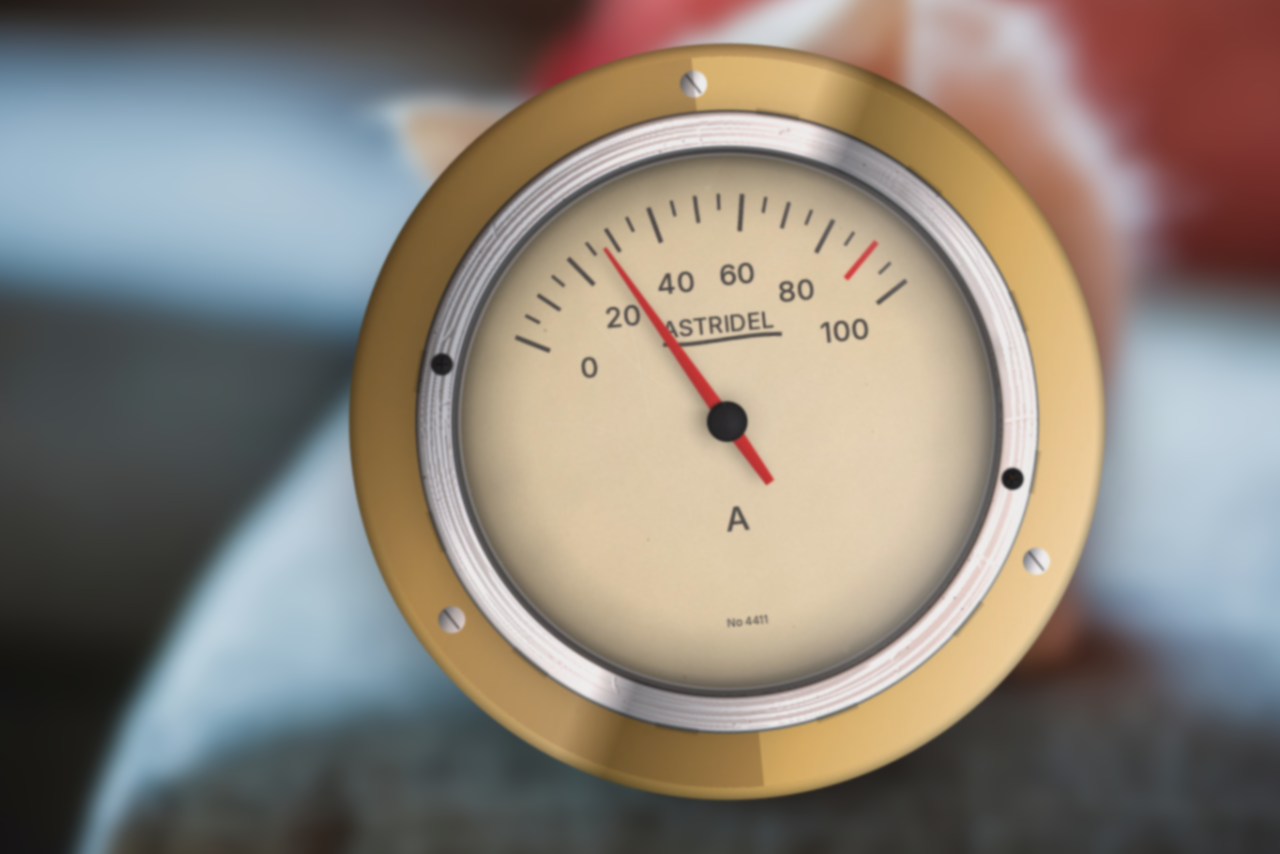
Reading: 27.5 A
